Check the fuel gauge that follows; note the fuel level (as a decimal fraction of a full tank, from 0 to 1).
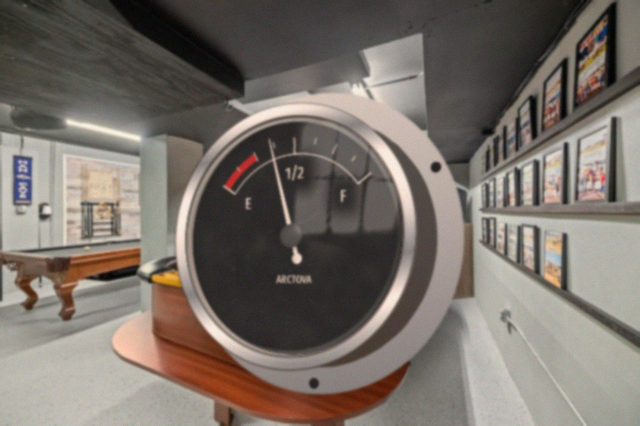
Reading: 0.375
